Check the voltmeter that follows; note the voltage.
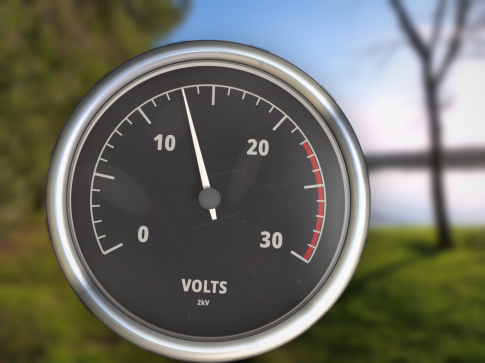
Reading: 13 V
